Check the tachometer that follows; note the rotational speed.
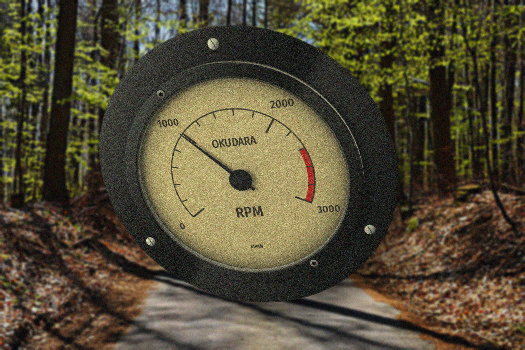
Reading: 1000 rpm
